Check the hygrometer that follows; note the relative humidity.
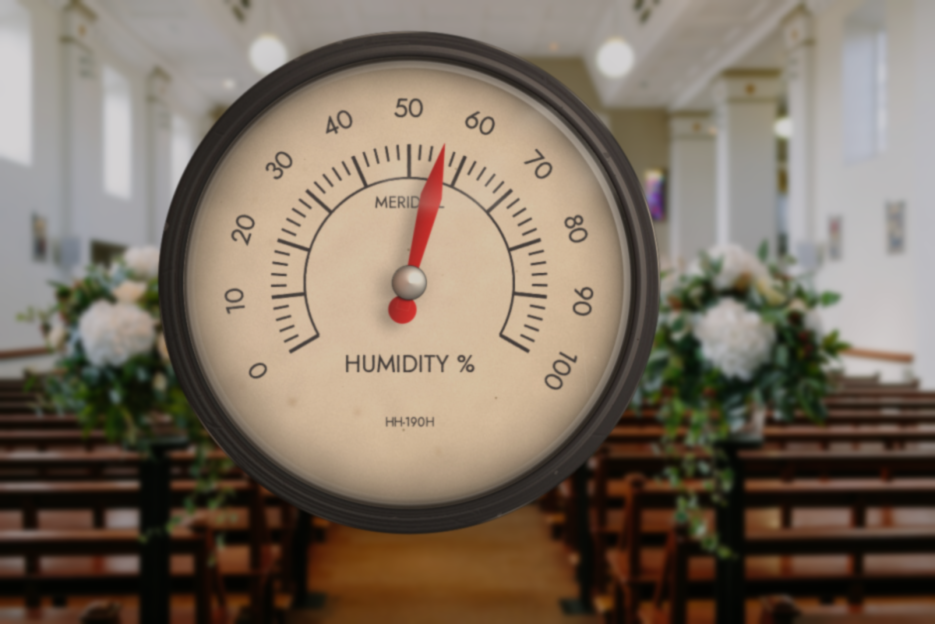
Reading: 56 %
